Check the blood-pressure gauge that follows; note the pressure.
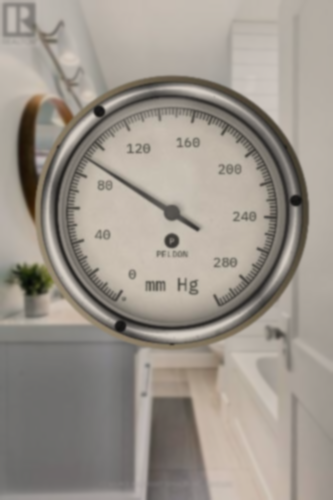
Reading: 90 mmHg
